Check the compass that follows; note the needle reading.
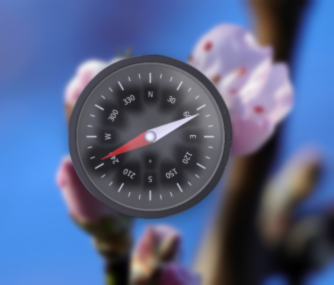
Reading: 245 °
